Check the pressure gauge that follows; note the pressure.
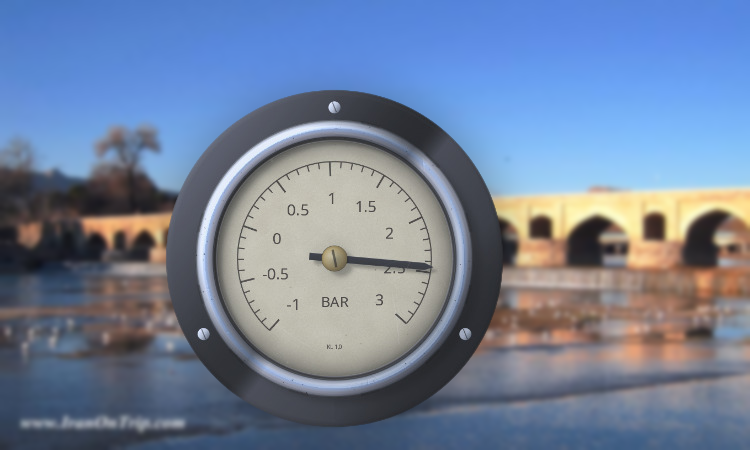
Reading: 2.45 bar
